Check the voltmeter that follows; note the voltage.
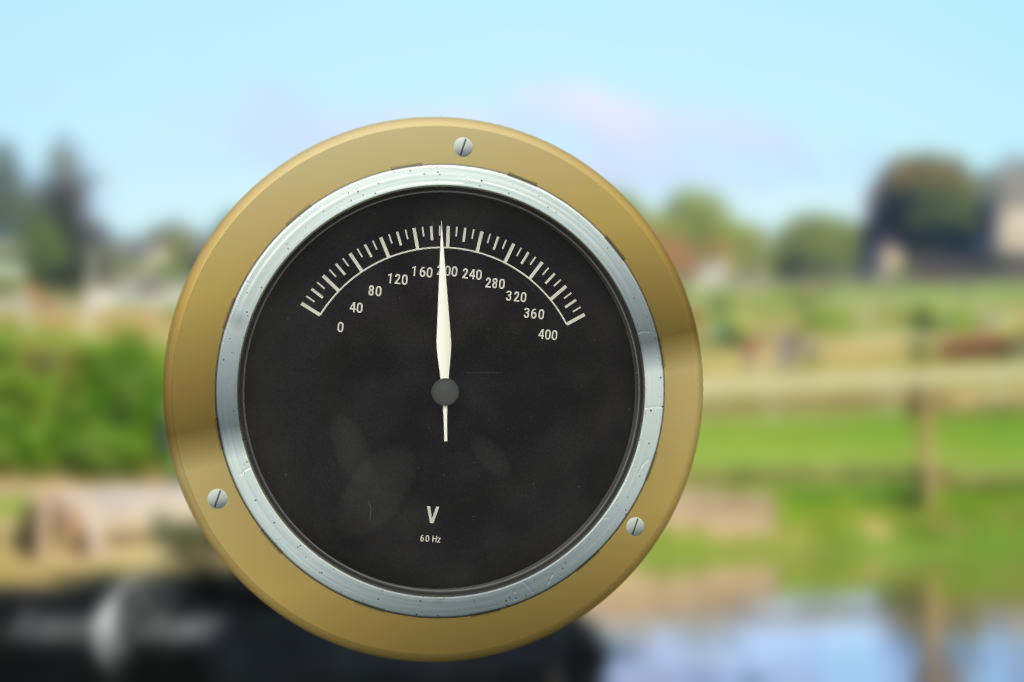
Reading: 190 V
